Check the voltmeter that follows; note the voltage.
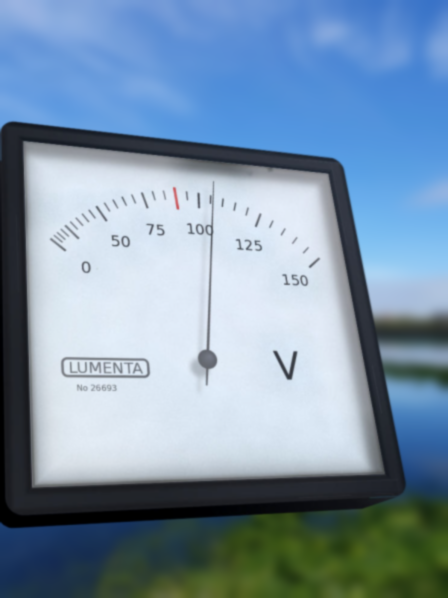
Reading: 105 V
